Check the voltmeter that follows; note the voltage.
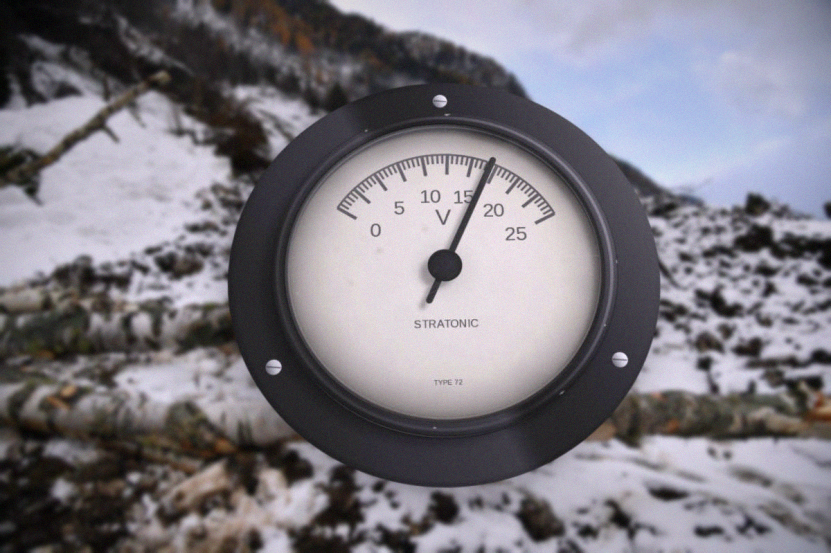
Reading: 17 V
